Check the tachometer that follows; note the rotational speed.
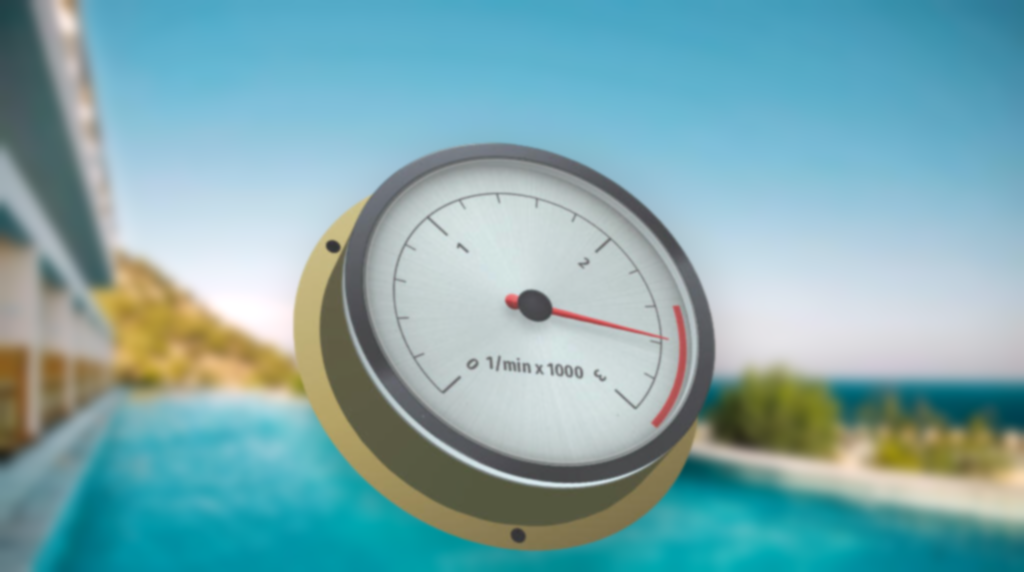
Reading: 2600 rpm
